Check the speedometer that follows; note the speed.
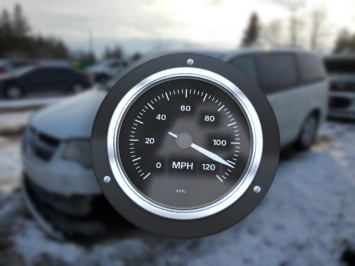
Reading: 112 mph
